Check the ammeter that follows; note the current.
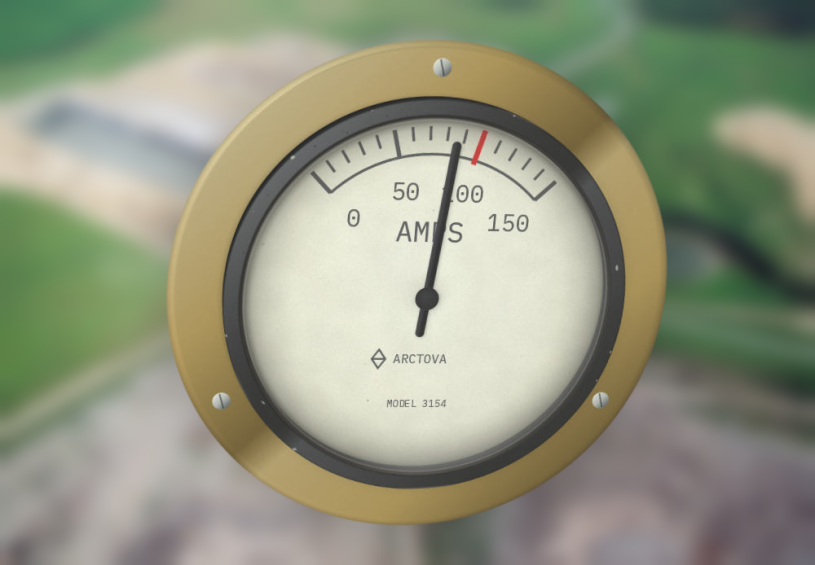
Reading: 85 A
